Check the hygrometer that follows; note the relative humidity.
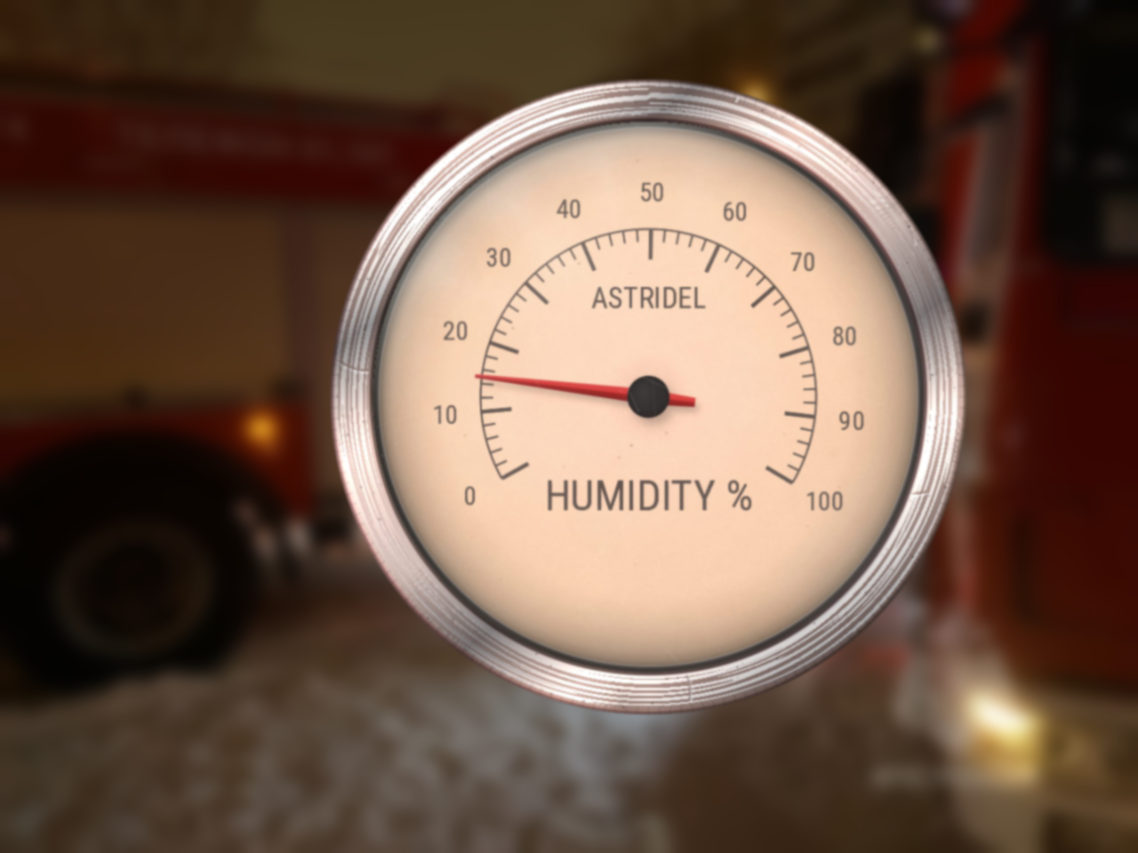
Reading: 15 %
